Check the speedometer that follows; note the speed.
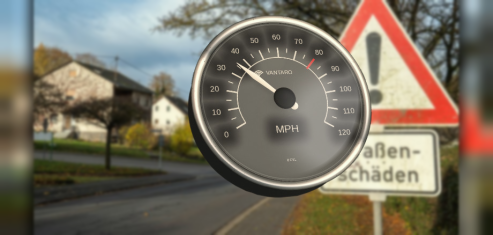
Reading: 35 mph
